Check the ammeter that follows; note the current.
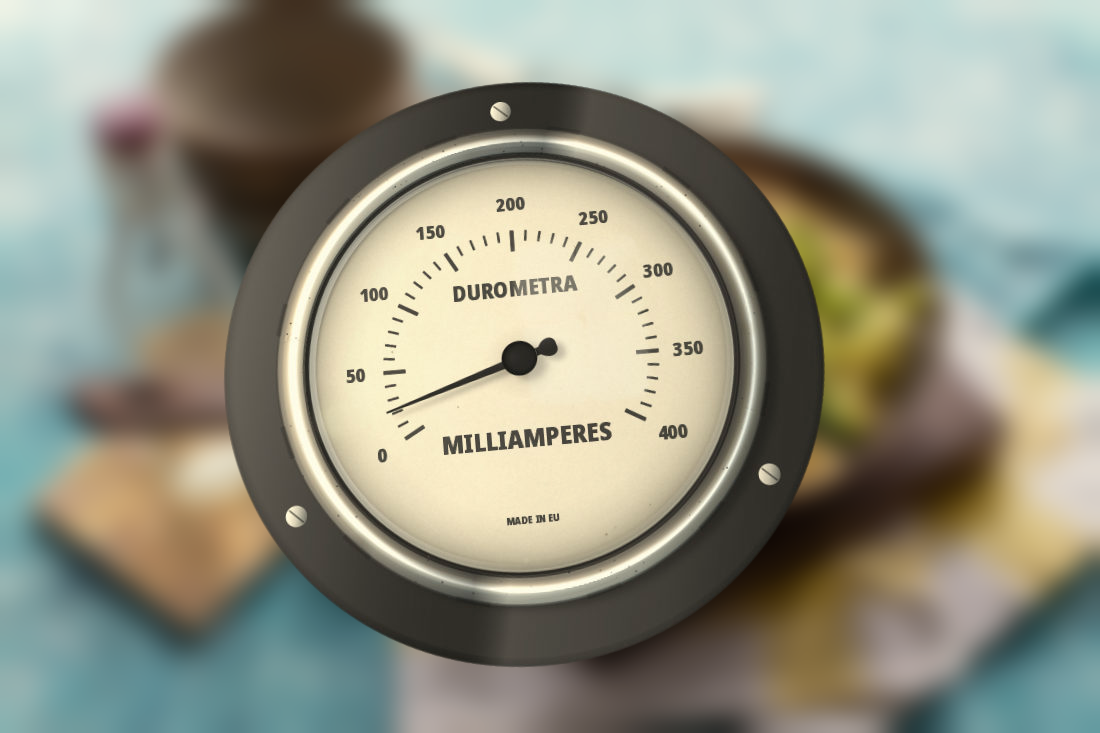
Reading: 20 mA
